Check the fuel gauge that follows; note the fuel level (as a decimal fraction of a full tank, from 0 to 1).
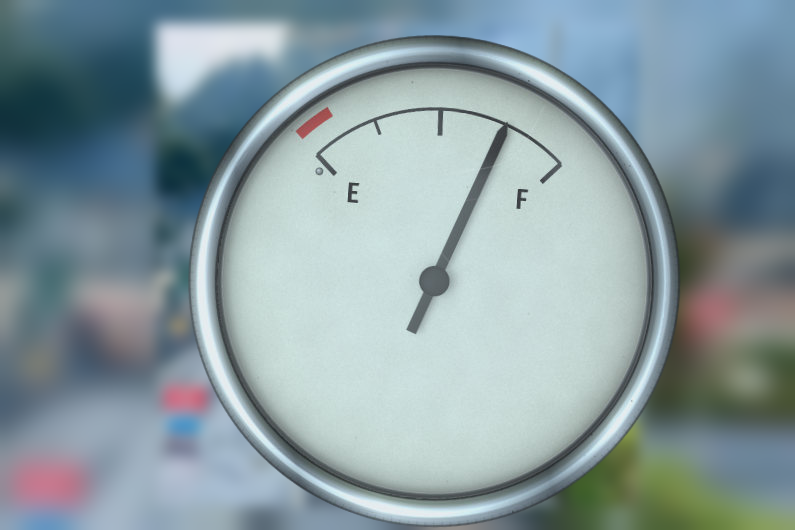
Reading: 0.75
